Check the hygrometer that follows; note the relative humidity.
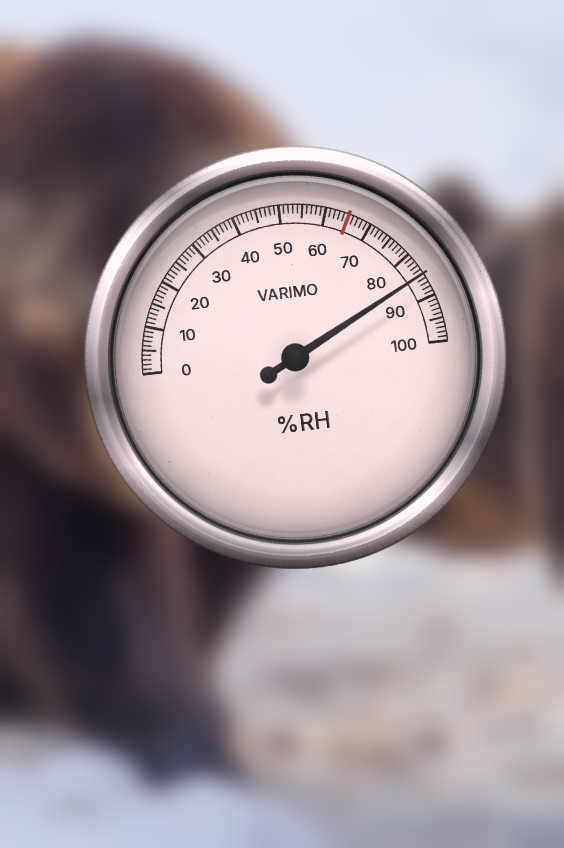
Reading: 85 %
